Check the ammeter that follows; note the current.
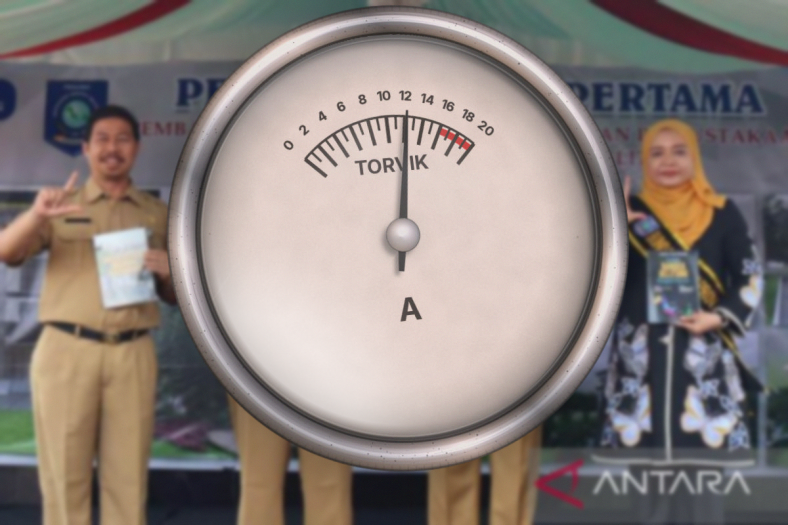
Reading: 12 A
